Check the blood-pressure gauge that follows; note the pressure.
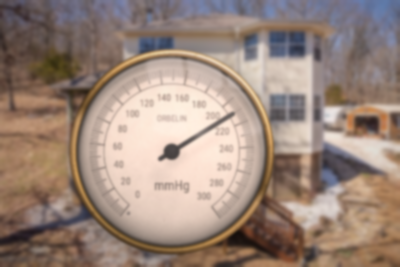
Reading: 210 mmHg
